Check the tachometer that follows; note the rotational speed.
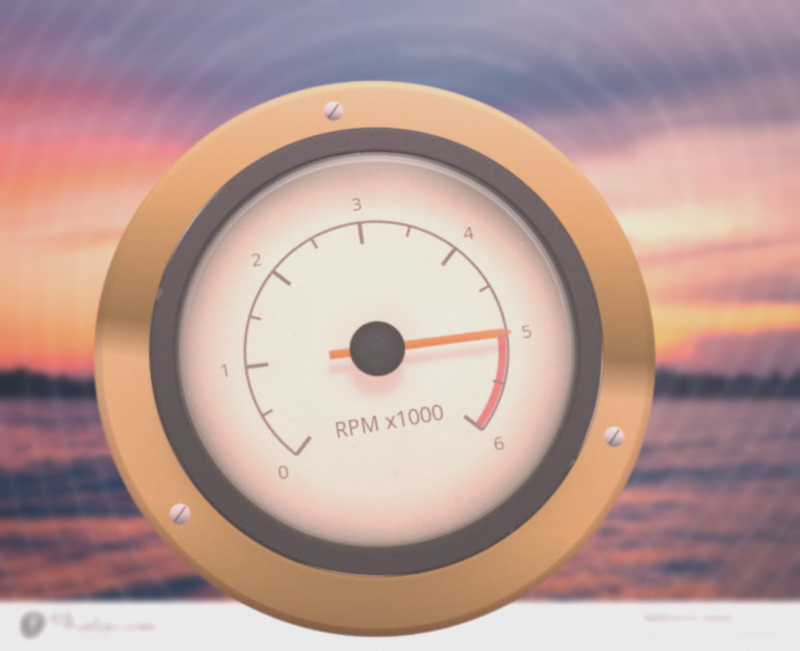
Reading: 5000 rpm
